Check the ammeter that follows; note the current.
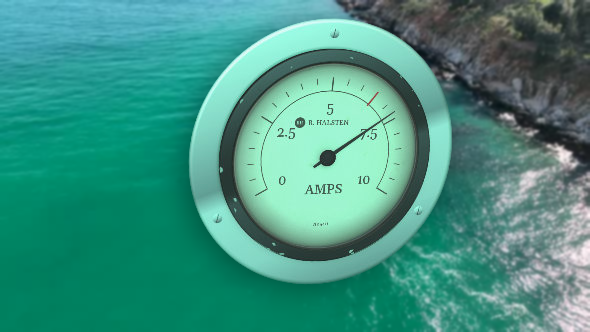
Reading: 7.25 A
